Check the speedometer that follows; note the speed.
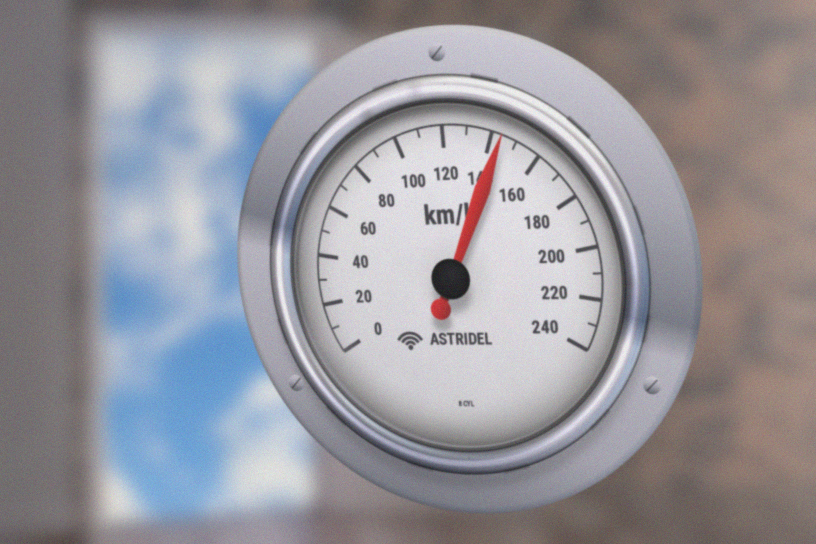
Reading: 145 km/h
